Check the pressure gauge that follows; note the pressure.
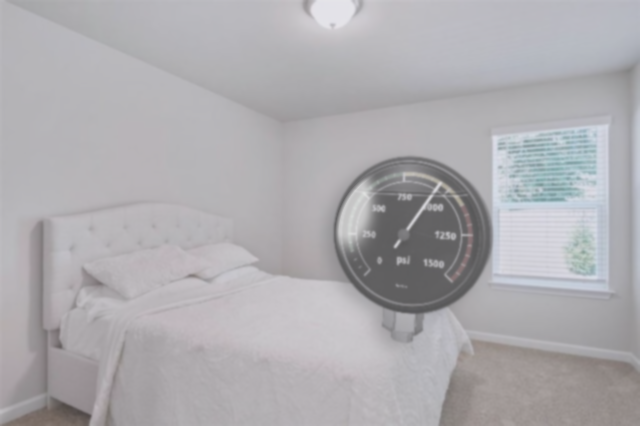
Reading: 950 psi
